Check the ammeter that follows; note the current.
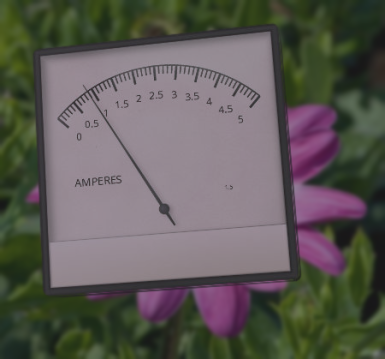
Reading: 0.9 A
